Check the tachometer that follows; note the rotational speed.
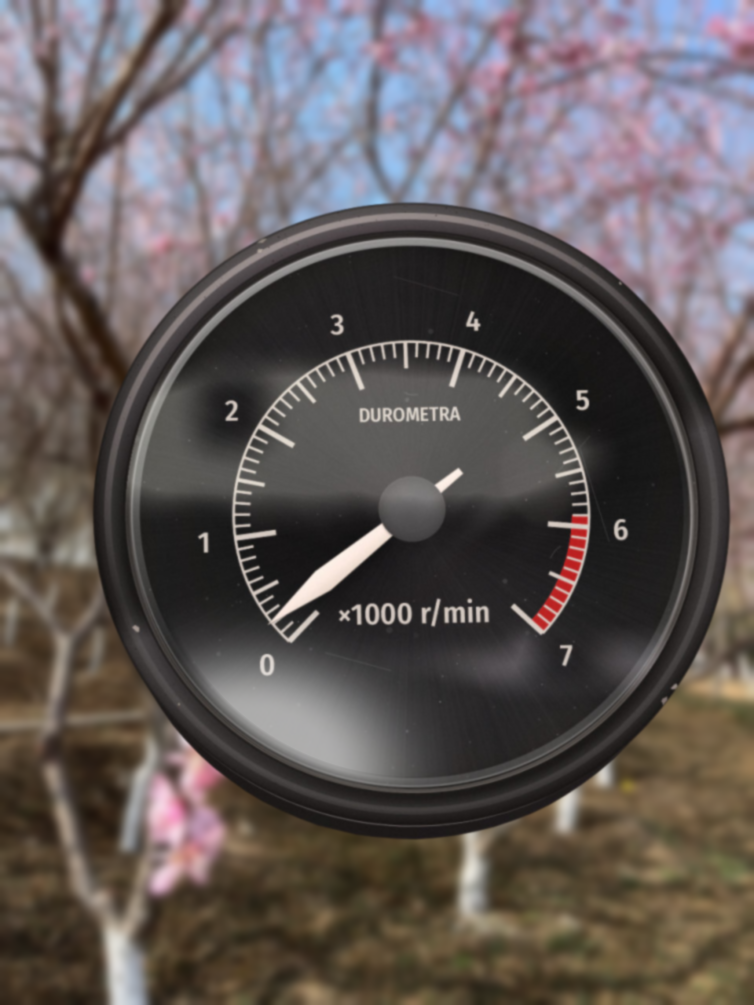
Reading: 200 rpm
